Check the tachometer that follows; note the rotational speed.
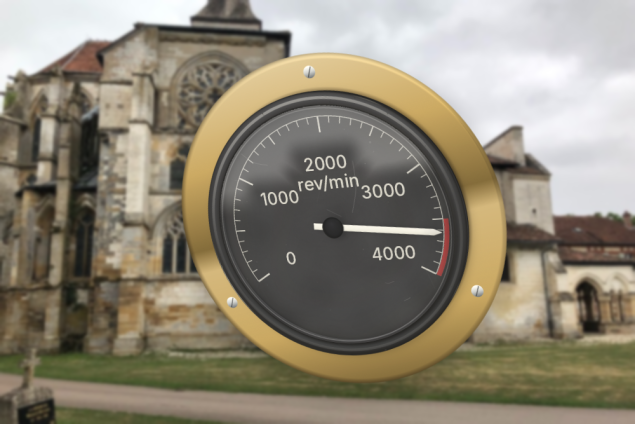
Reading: 3600 rpm
